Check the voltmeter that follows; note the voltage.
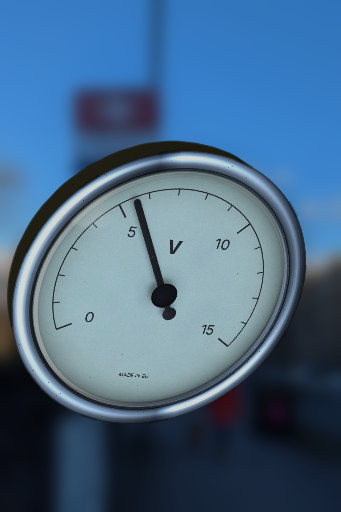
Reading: 5.5 V
